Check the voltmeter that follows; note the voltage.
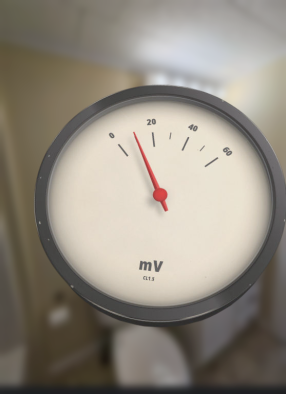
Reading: 10 mV
